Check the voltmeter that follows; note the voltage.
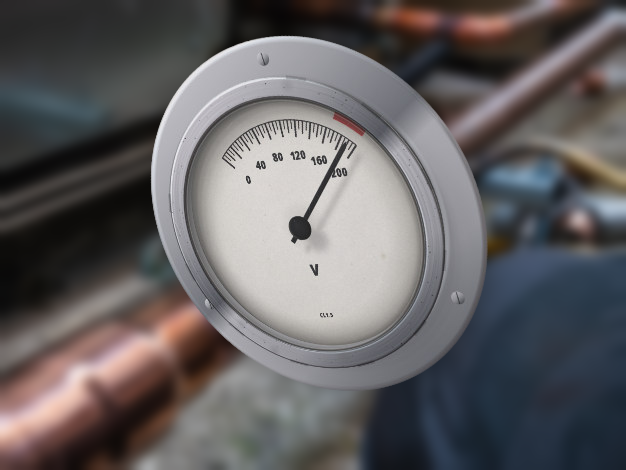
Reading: 190 V
